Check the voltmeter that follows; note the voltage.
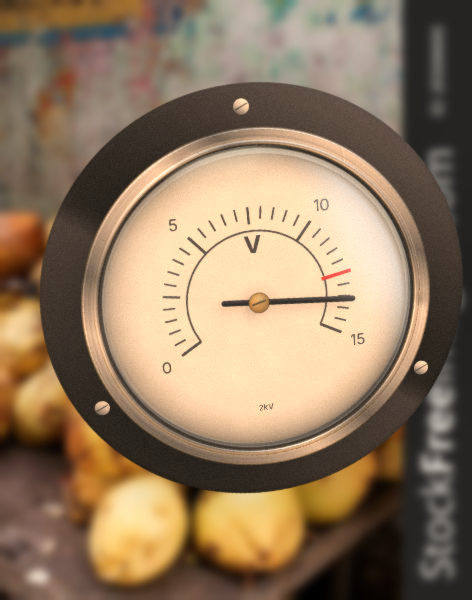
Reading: 13.5 V
